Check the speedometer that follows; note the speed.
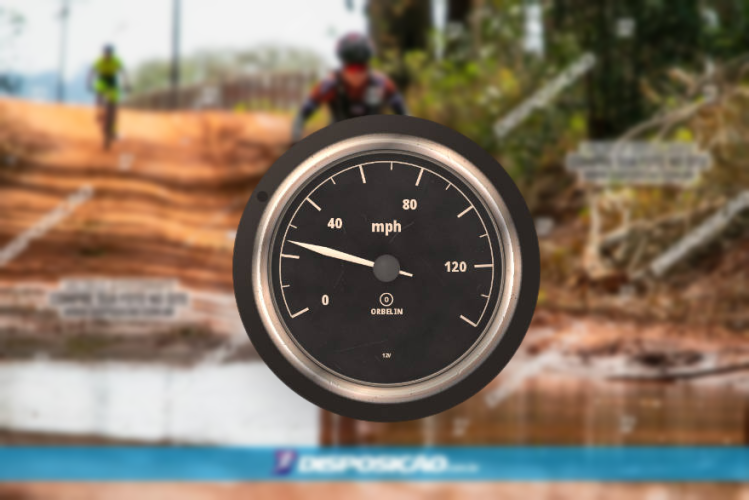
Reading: 25 mph
